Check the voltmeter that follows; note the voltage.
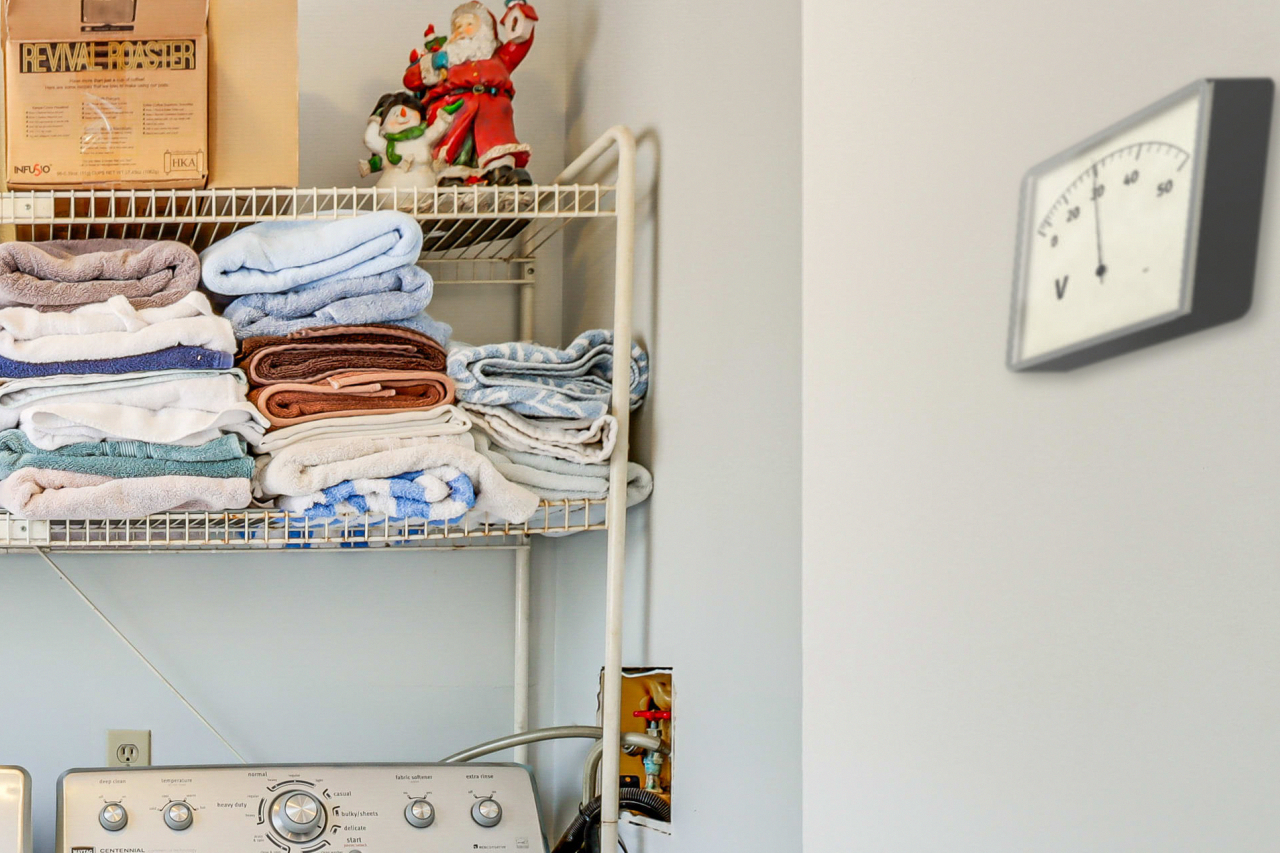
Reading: 30 V
